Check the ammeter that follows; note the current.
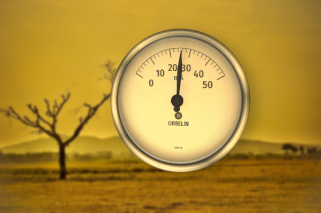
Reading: 26 mA
